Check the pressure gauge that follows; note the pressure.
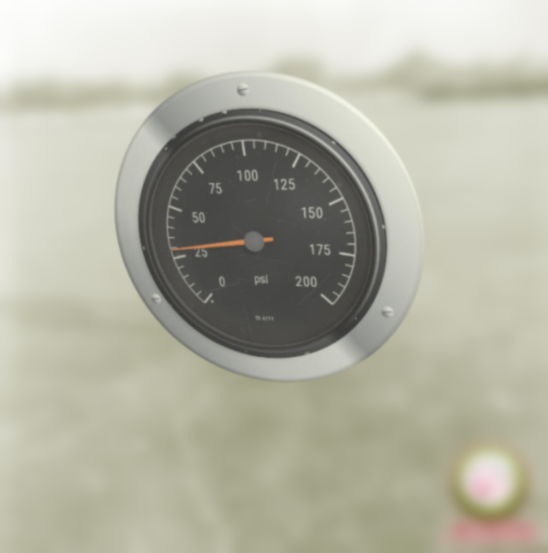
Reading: 30 psi
